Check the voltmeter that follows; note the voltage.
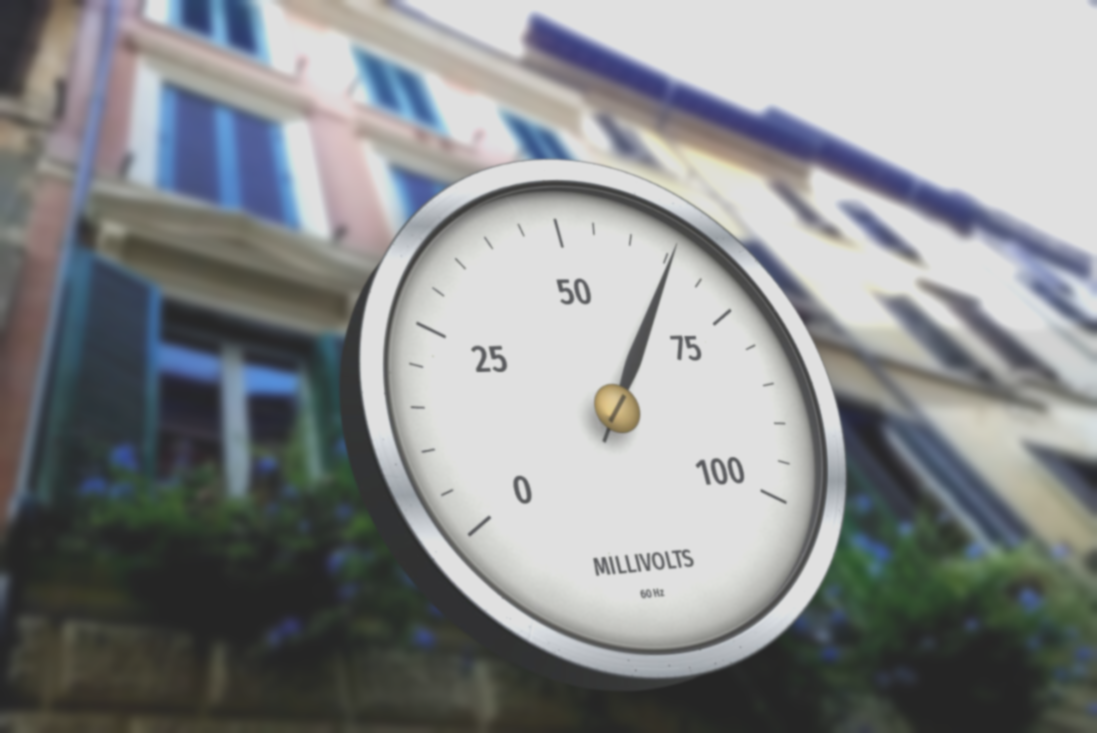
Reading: 65 mV
